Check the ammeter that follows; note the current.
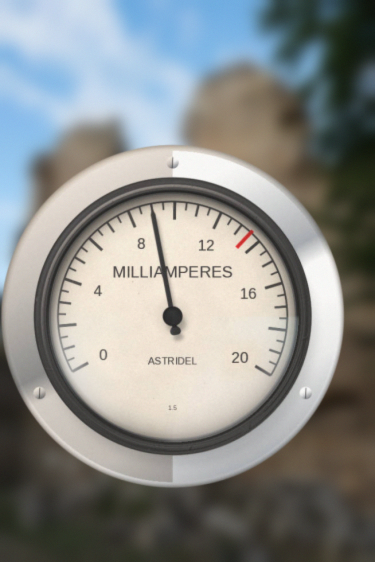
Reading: 9 mA
